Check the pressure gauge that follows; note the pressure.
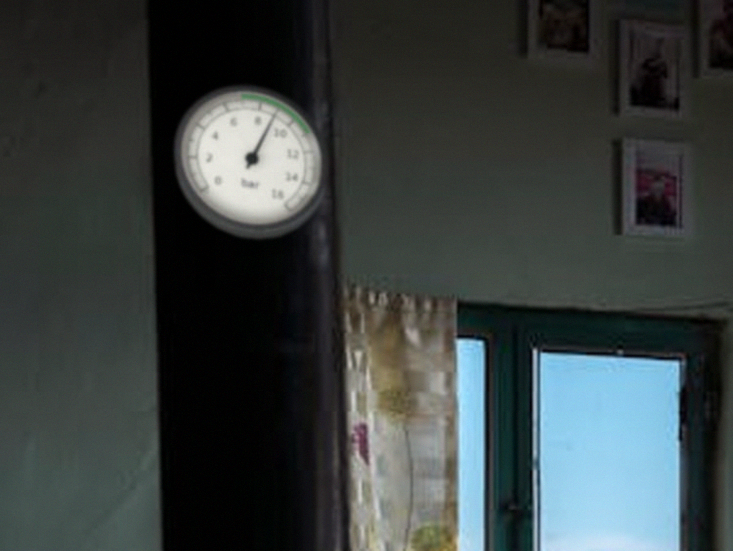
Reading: 9 bar
